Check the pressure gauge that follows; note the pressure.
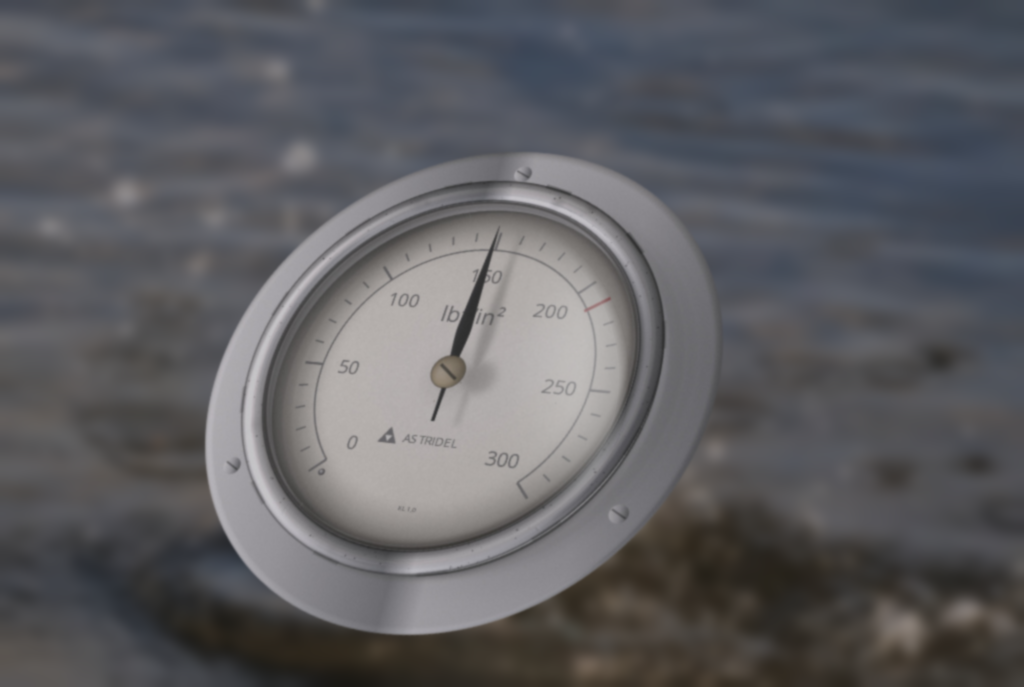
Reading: 150 psi
